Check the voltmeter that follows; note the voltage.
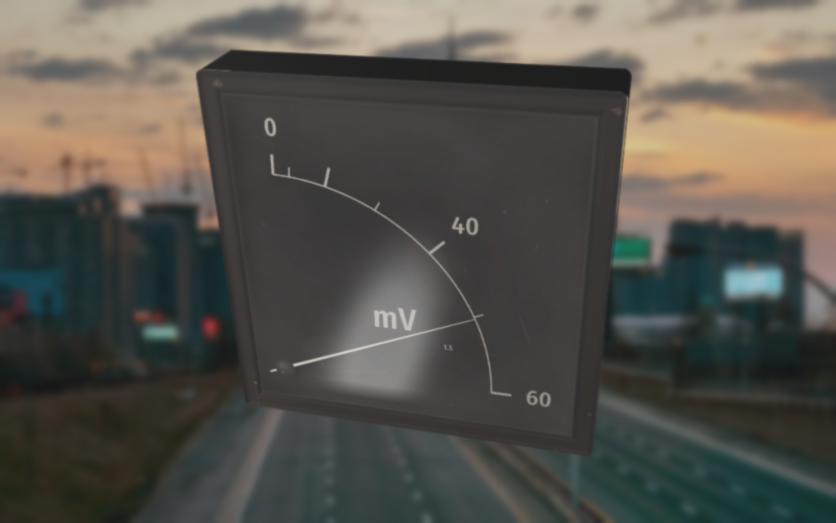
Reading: 50 mV
